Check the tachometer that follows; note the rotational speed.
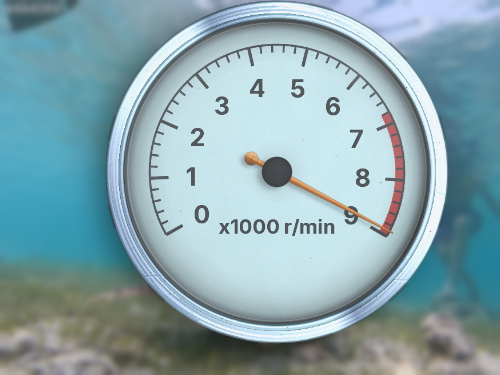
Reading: 8900 rpm
